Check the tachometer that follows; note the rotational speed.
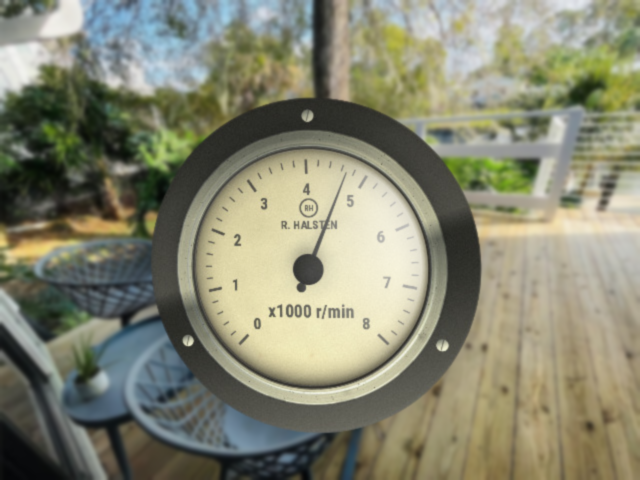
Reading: 4700 rpm
